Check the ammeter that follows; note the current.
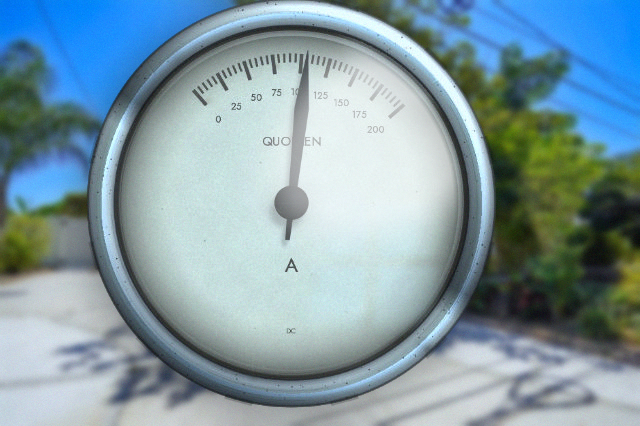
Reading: 105 A
